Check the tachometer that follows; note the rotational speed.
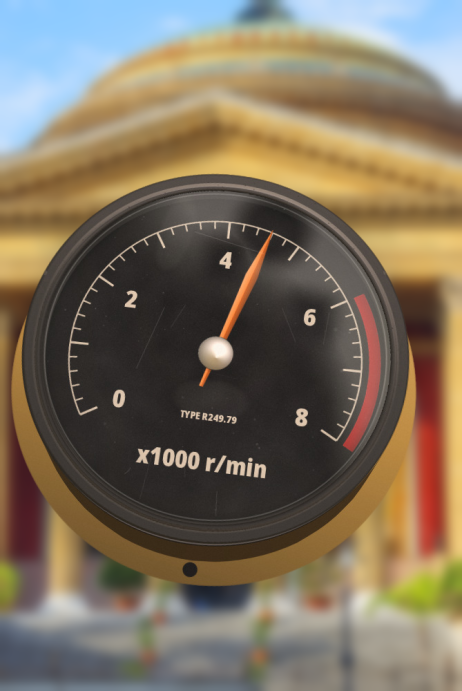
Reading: 4600 rpm
